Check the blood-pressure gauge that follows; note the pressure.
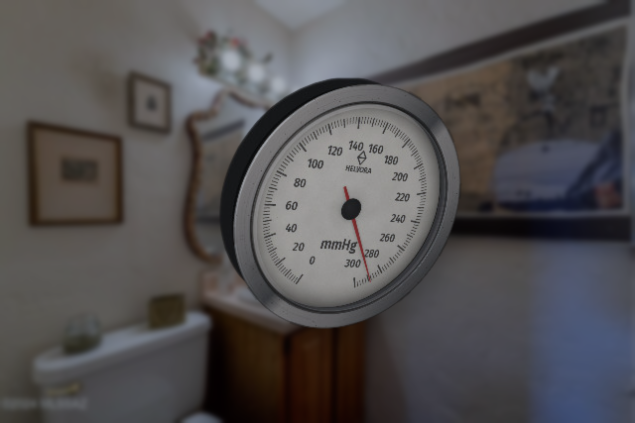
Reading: 290 mmHg
